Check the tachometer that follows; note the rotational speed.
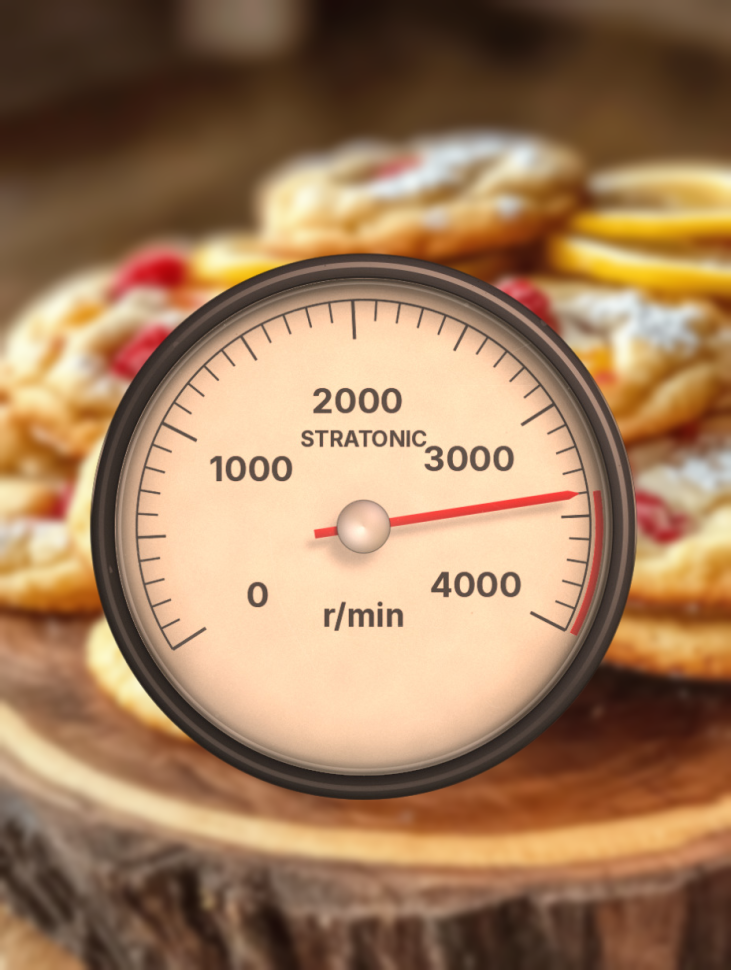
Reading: 3400 rpm
